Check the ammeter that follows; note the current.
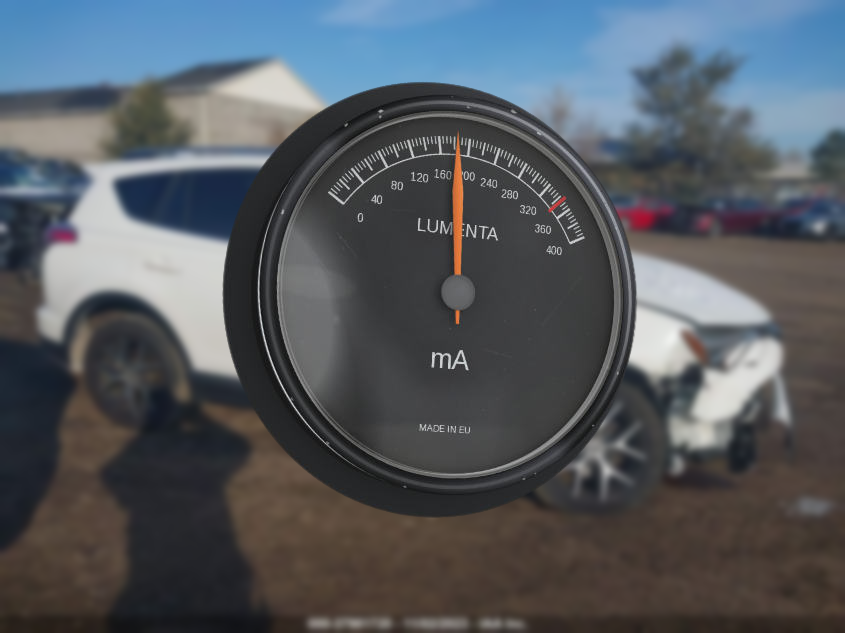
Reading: 180 mA
